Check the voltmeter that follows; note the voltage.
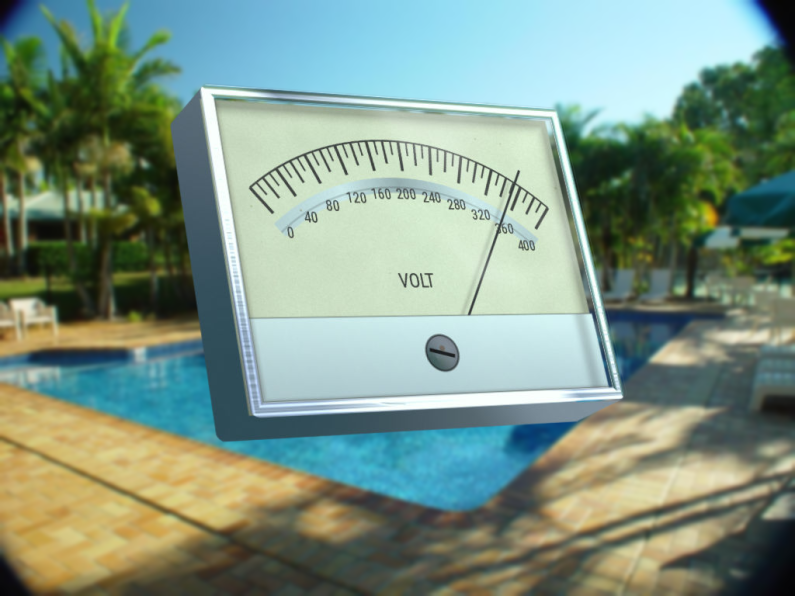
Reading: 350 V
